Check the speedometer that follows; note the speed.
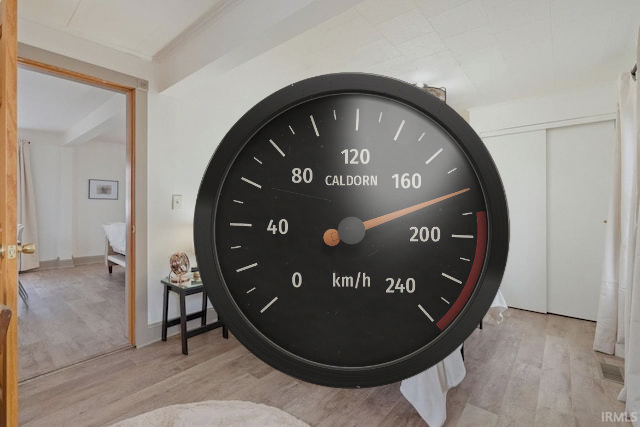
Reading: 180 km/h
